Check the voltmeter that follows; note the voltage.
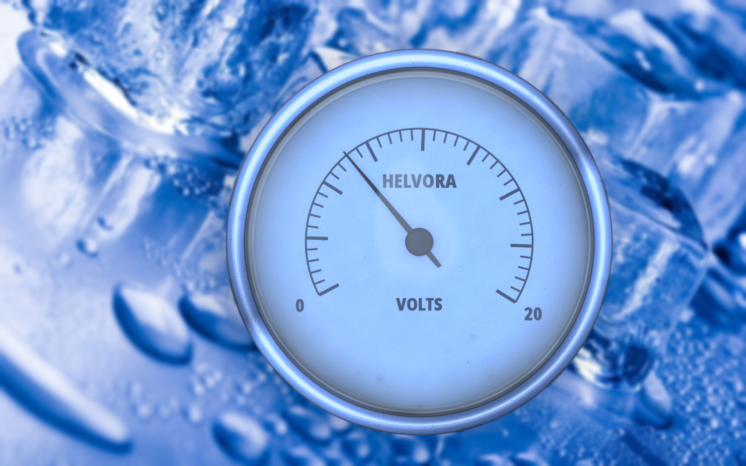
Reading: 6.5 V
